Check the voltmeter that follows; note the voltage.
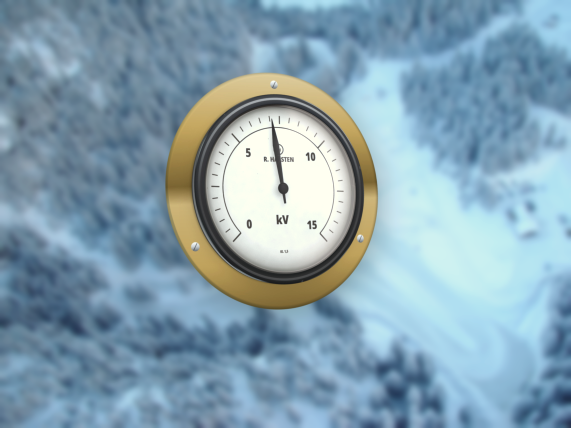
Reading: 7 kV
